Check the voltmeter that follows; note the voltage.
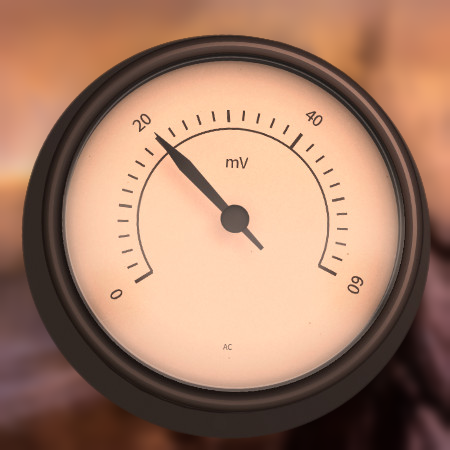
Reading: 20 mV
